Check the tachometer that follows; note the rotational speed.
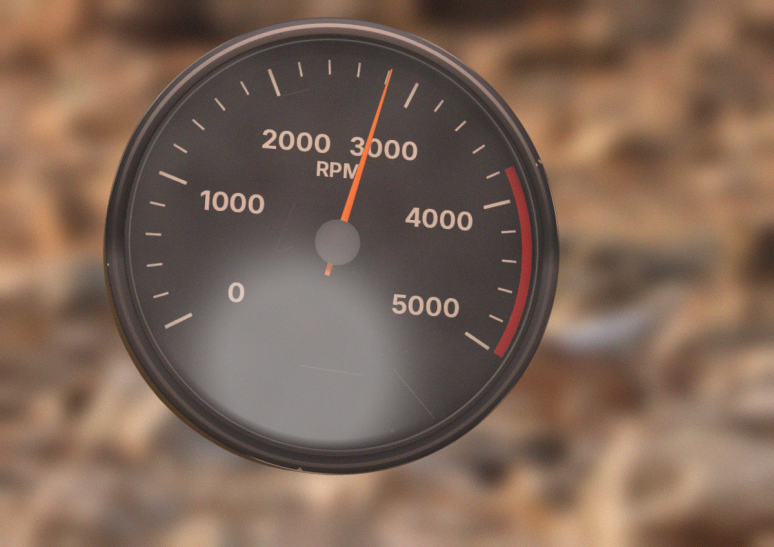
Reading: 2800 rpm
